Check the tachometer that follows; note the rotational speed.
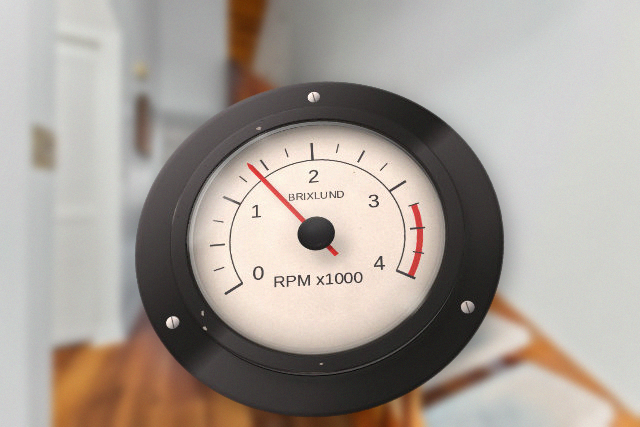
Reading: 1375 rpm
